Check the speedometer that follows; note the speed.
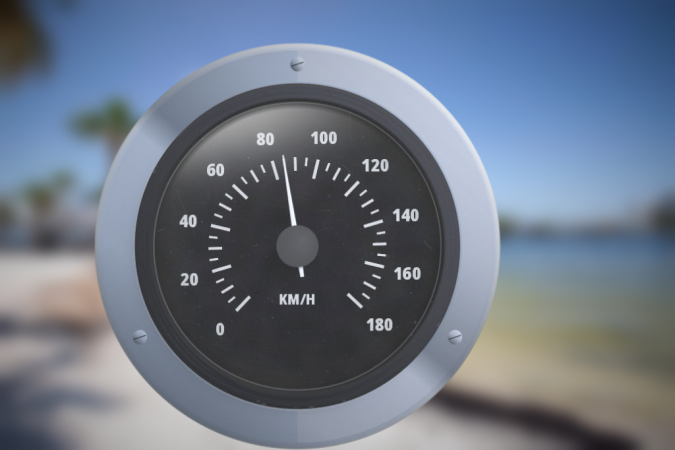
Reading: 85 km/h
